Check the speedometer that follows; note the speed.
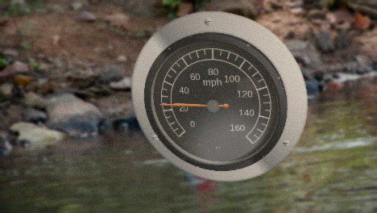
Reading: 25 mph
